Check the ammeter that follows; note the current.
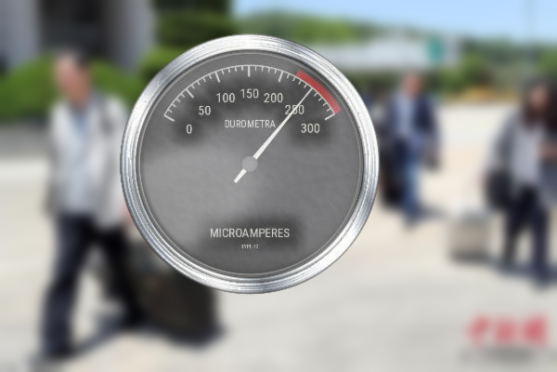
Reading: 250 µA
